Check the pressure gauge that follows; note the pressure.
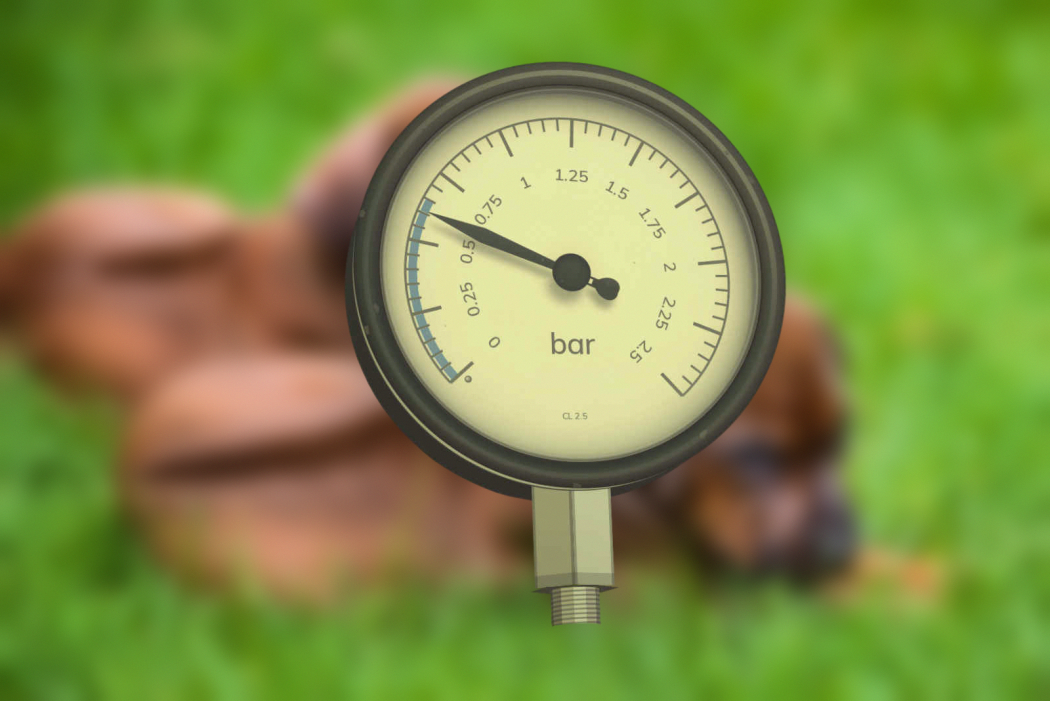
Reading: 0.6 bar
